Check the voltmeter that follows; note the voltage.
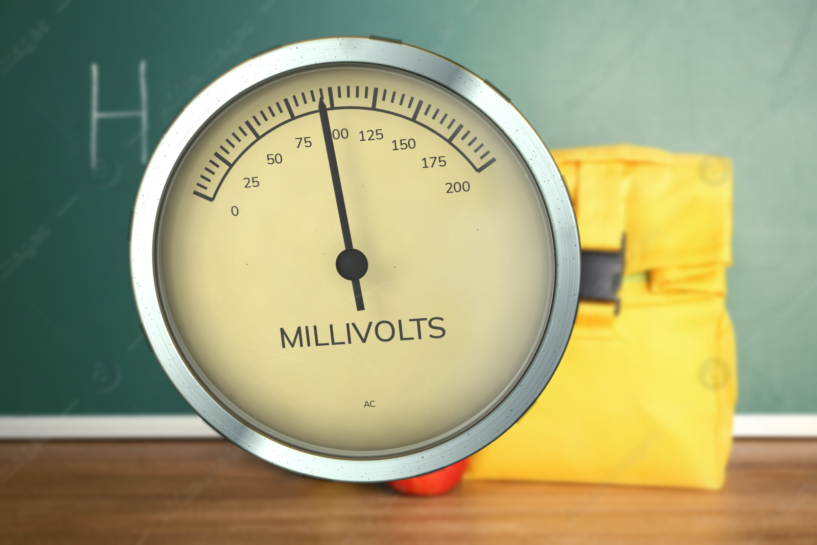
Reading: 95 mV
